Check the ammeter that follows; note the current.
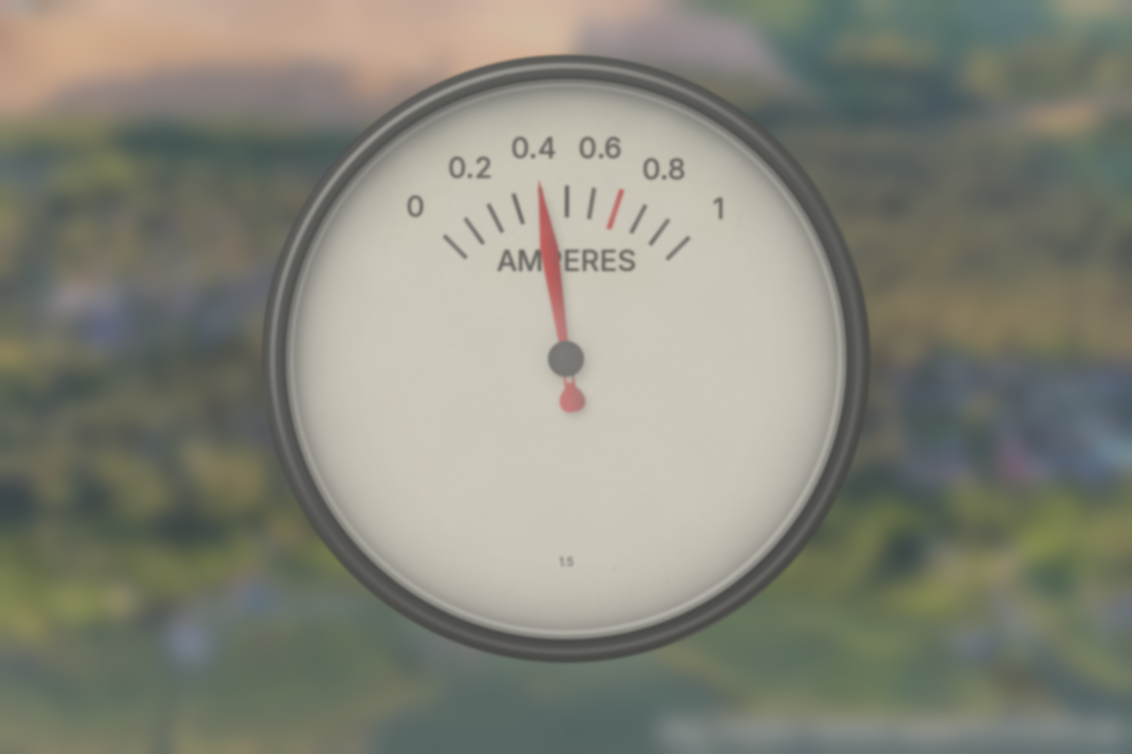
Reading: 0.4 A
